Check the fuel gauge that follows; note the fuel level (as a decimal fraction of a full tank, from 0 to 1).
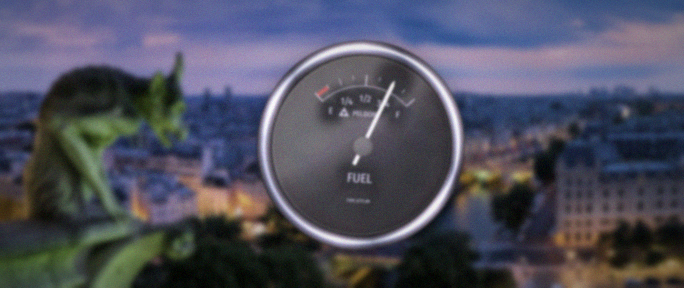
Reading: 0.75
